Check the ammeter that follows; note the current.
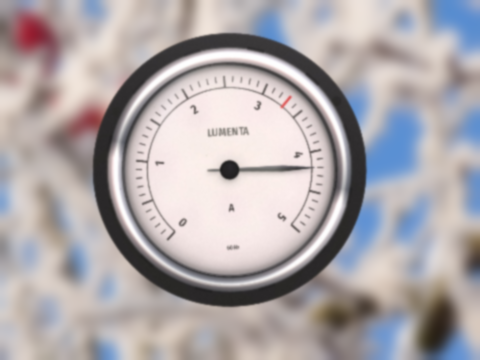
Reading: 4.2 A
